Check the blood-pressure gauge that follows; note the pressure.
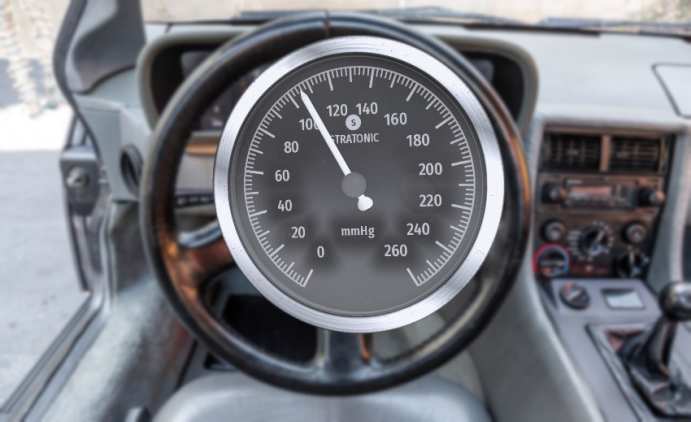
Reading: 106 mmHg
